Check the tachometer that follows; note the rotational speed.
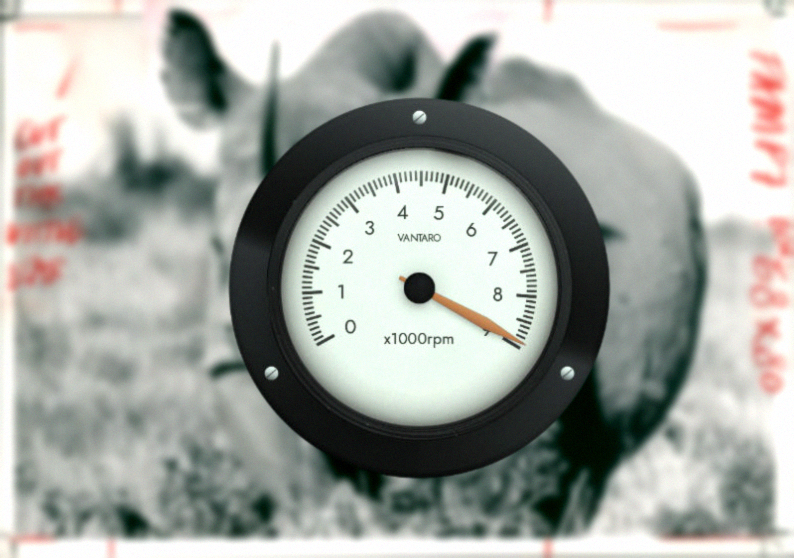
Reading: 8900 rpm
